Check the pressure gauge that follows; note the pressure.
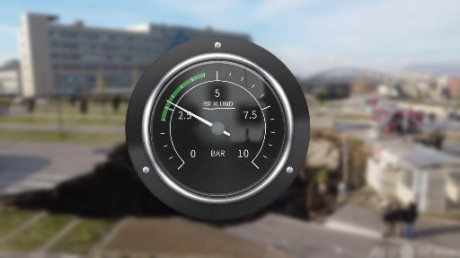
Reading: 2.75 bar
